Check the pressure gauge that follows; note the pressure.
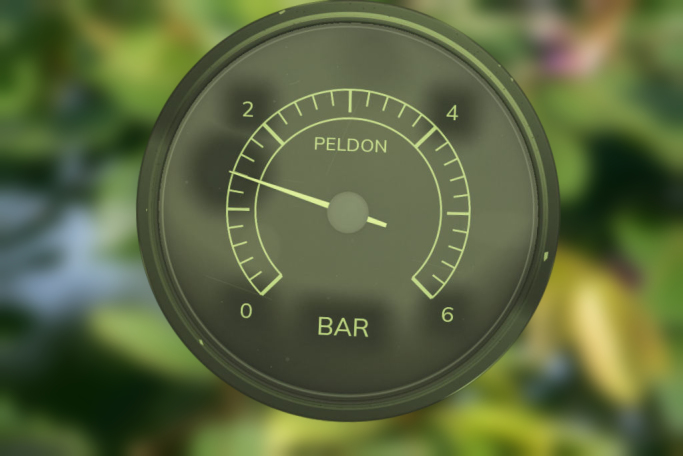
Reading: 1.4 bar
